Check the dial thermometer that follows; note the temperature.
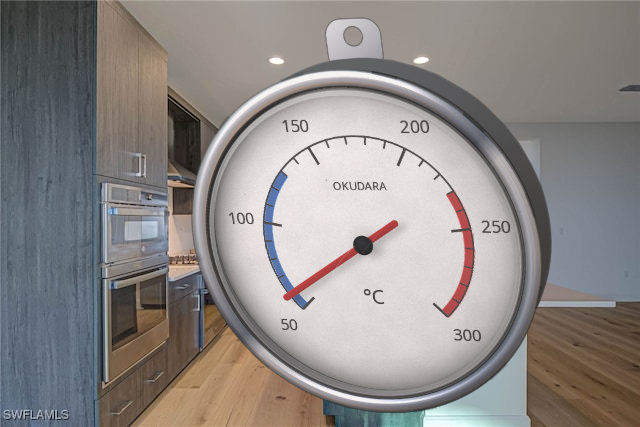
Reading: 60 °C
